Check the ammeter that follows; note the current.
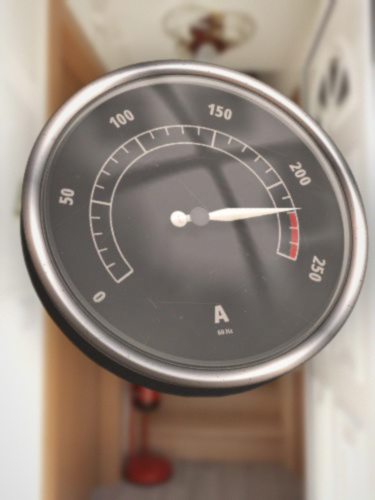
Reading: 220 A
